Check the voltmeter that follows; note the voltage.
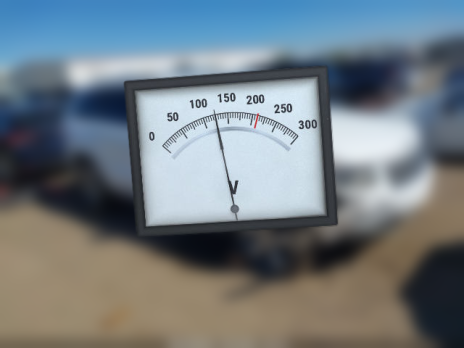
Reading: 125 V
